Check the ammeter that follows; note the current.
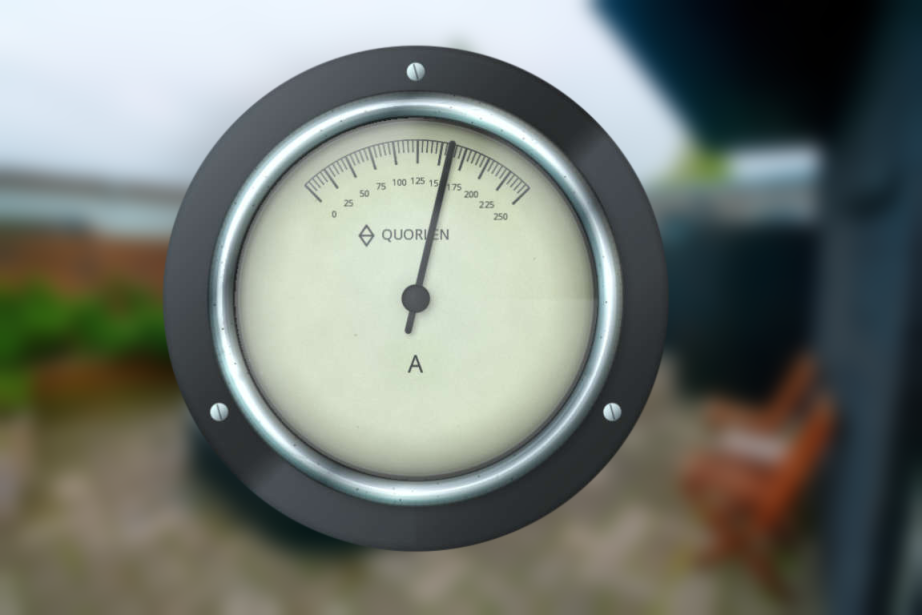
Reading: 160 A
